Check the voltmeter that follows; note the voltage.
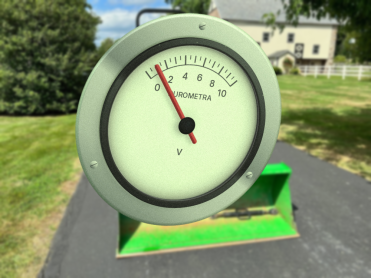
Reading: 1 V
